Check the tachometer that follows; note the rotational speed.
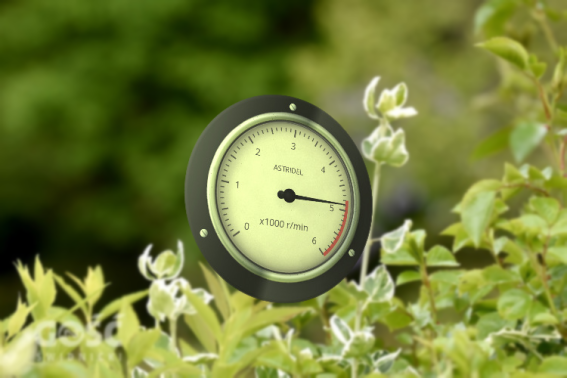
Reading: 4900 rpm
